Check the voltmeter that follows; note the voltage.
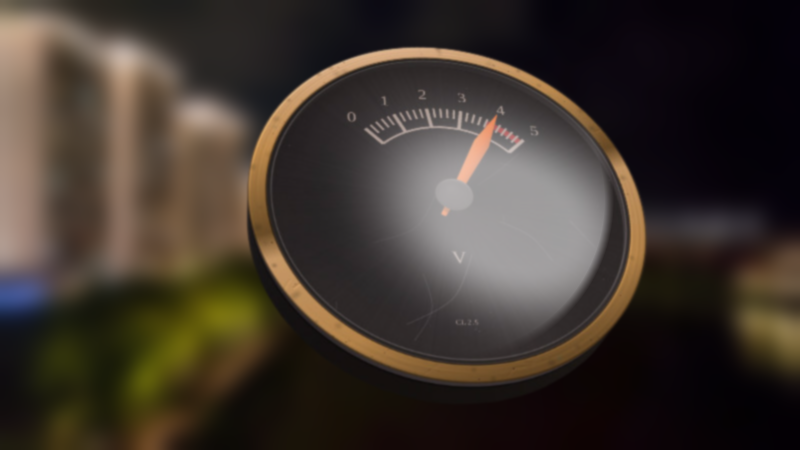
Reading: 4 V
